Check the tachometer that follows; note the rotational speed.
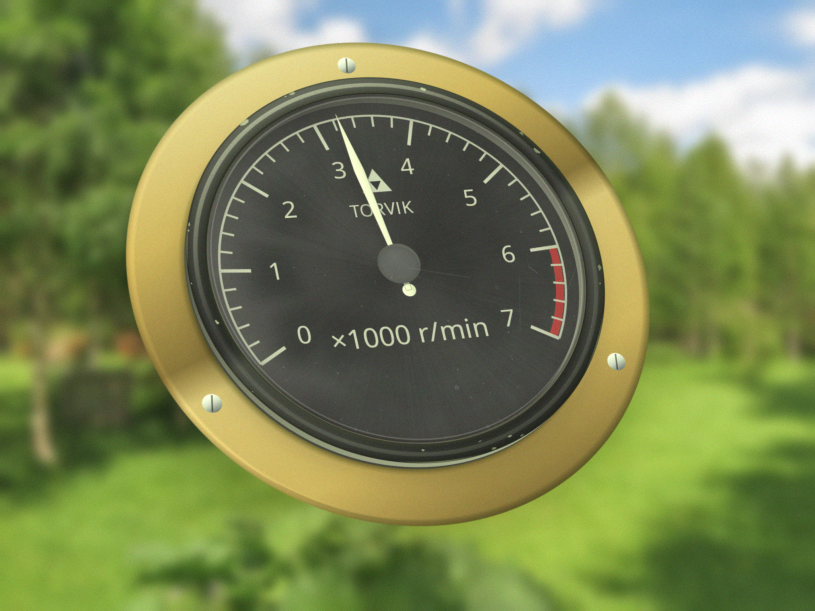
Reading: 3200 rpm
